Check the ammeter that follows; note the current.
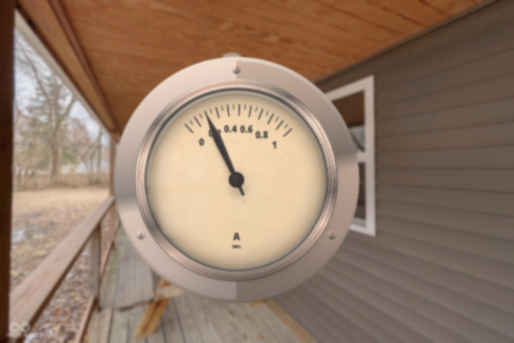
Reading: 0.2 A
